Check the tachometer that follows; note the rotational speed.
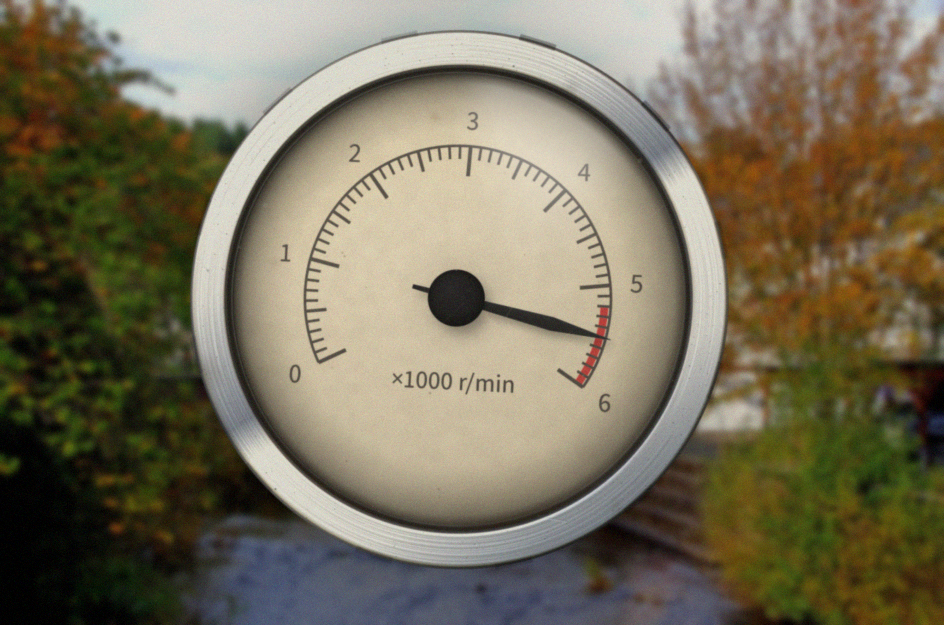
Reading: 5500 rpm
